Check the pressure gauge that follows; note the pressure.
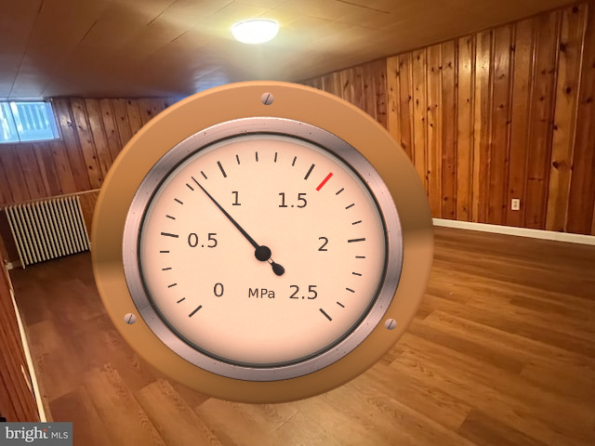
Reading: 0.85 MPa
